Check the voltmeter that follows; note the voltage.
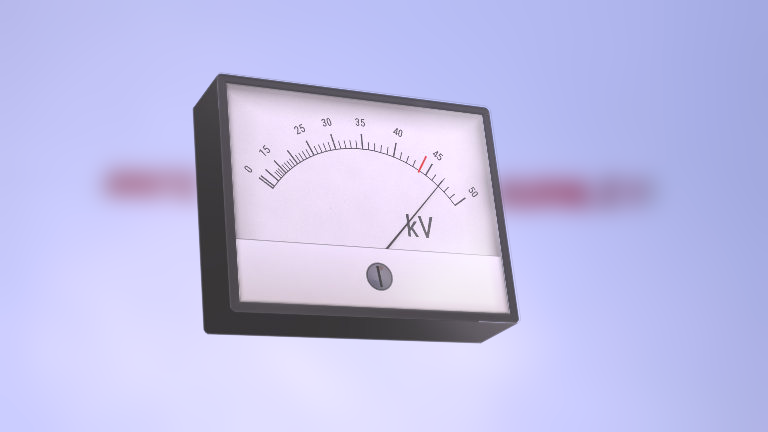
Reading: 47 kV
